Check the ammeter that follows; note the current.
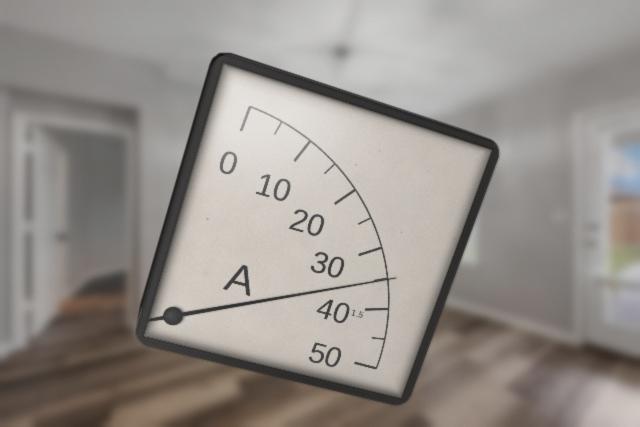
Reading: 35 A
